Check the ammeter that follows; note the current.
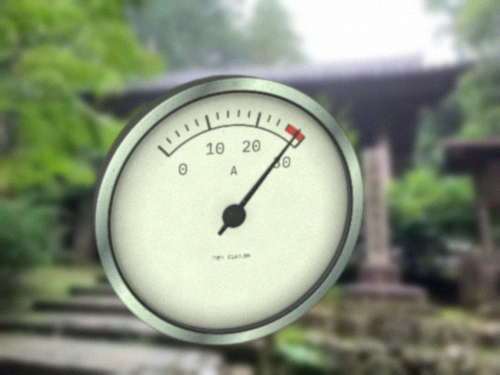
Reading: 28 A
